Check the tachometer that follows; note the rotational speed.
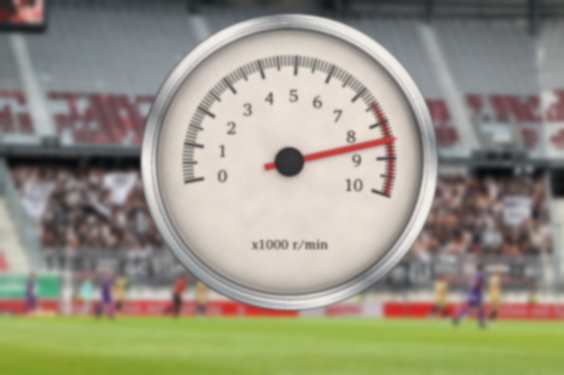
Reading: 8500 rpm
